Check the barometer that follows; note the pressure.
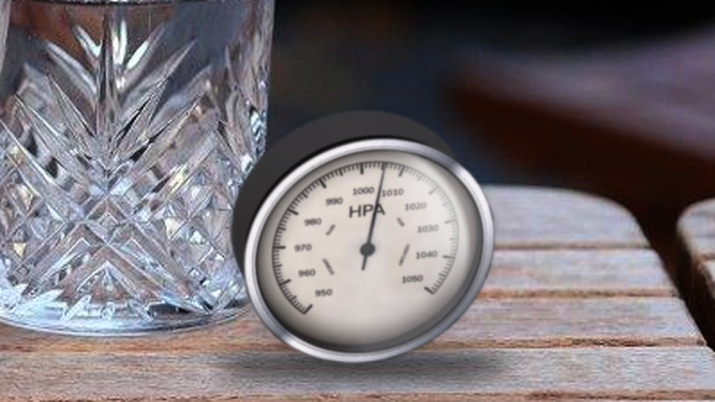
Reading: 1005 hPa
